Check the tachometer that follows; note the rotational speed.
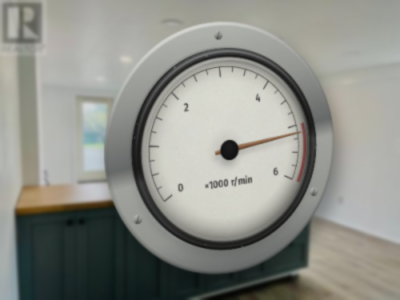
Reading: 5125 rpm
